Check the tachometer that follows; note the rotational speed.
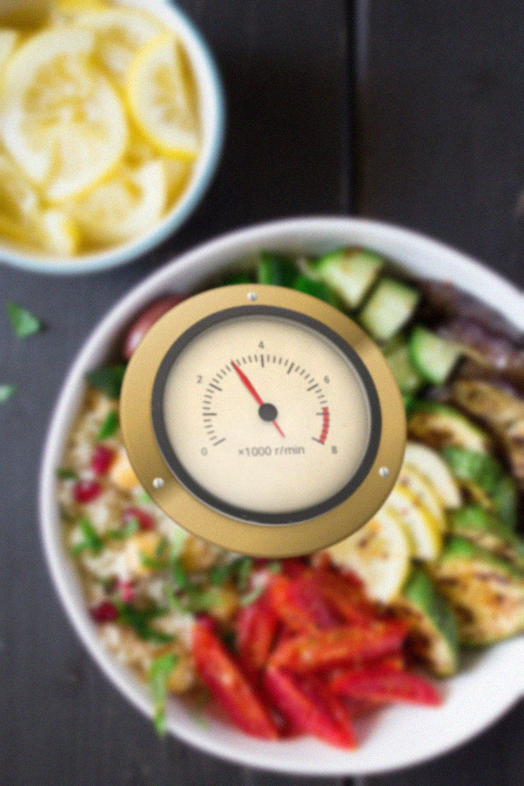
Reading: 3000 rpm
